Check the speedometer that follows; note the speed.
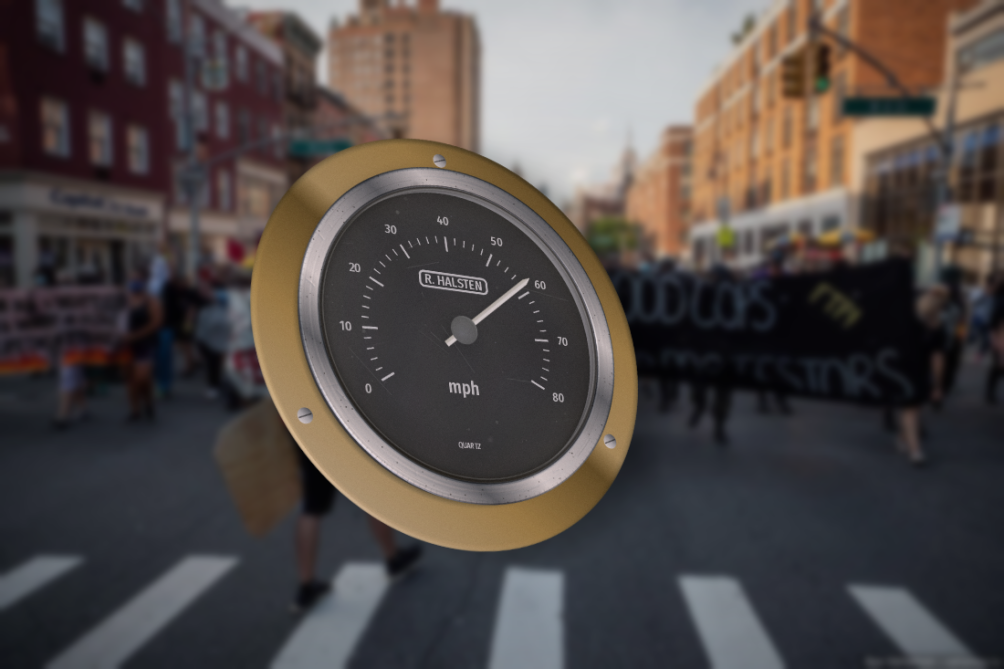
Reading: 58 mph
